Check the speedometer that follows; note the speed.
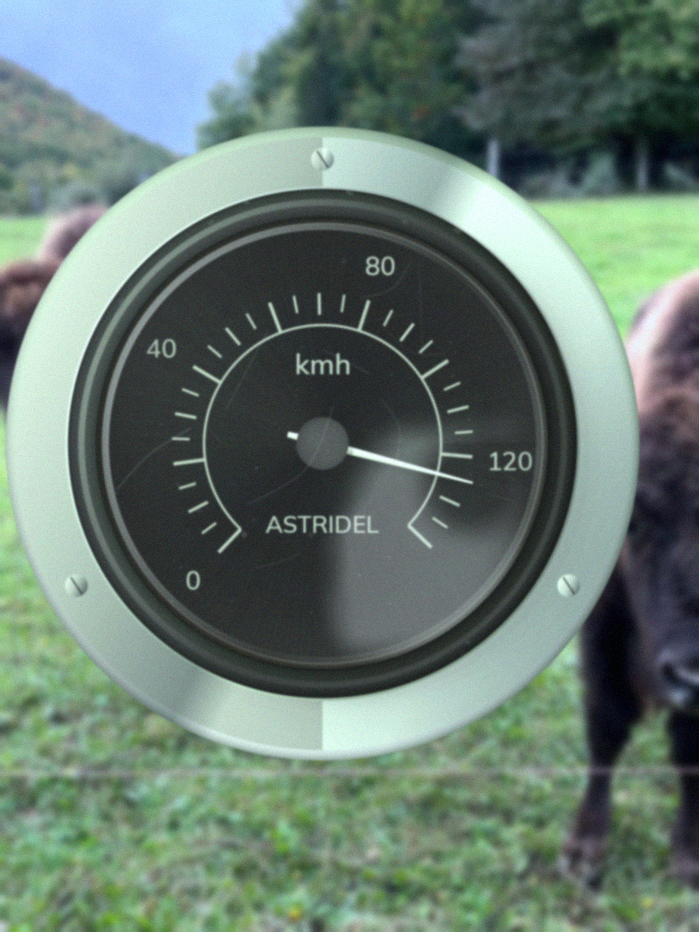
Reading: 125 km/h
